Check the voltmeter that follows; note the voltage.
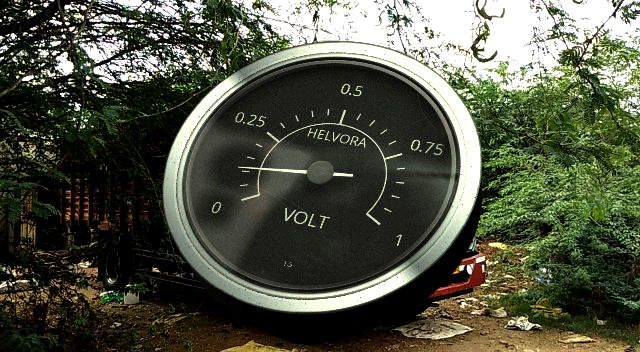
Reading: 0.1 V
